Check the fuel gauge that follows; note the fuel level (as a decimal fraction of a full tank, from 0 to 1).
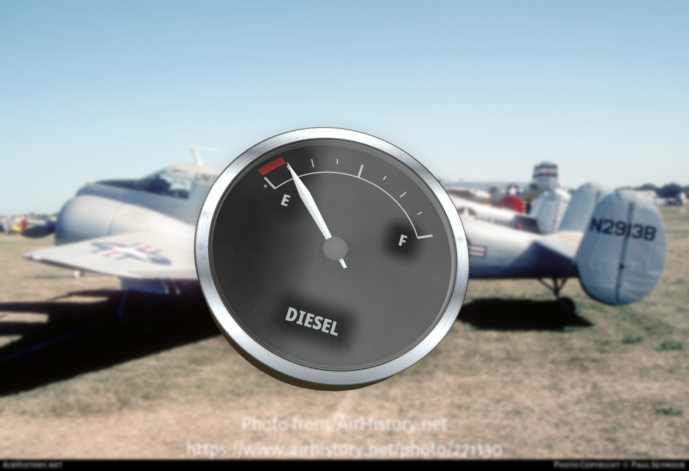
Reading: 0.125
